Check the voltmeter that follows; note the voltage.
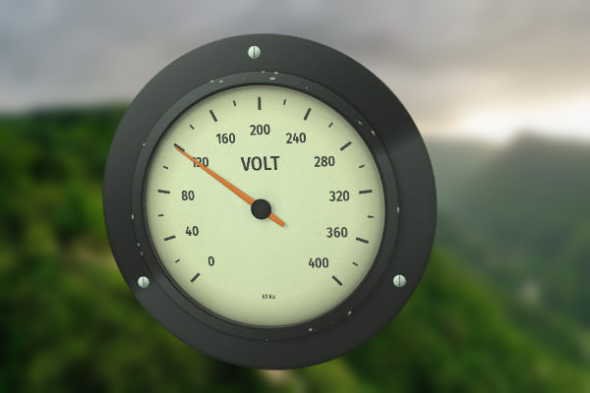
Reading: 120 V
